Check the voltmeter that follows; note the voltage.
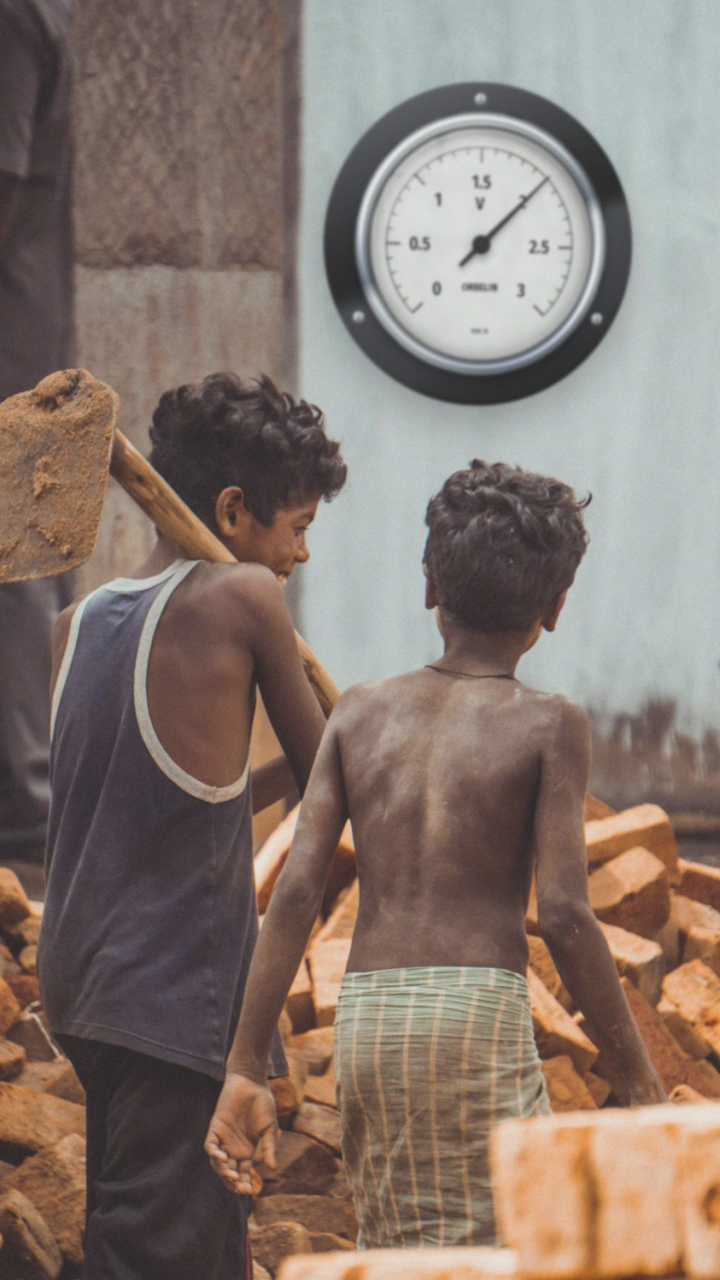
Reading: 2 V
